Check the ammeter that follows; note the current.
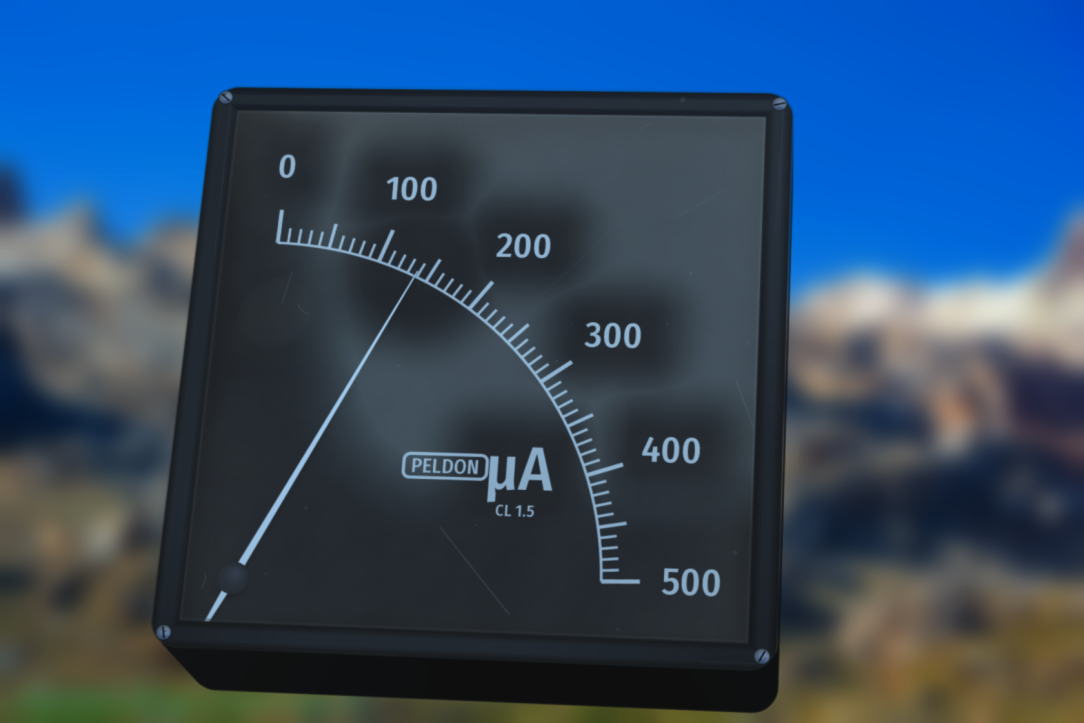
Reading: 140 µA
